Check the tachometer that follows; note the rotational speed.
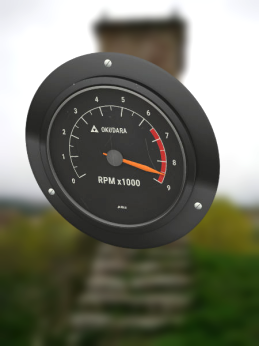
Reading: 8500 rpm
